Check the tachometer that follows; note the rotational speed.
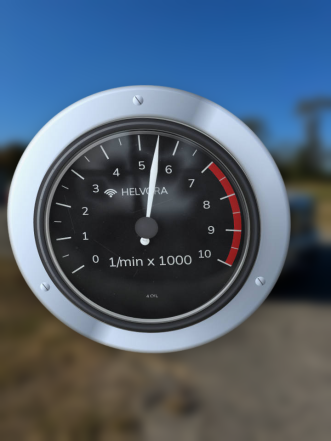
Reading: 5500 rpm
